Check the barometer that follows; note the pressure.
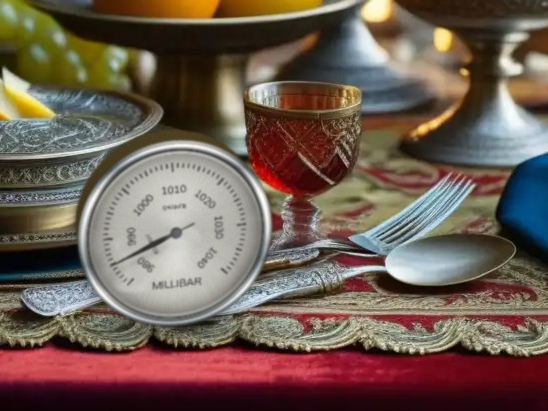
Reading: 985 mbar
